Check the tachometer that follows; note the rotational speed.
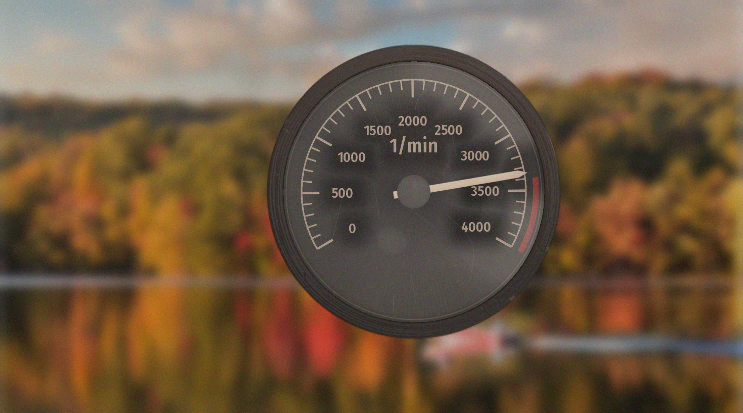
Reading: 3350 rpm
